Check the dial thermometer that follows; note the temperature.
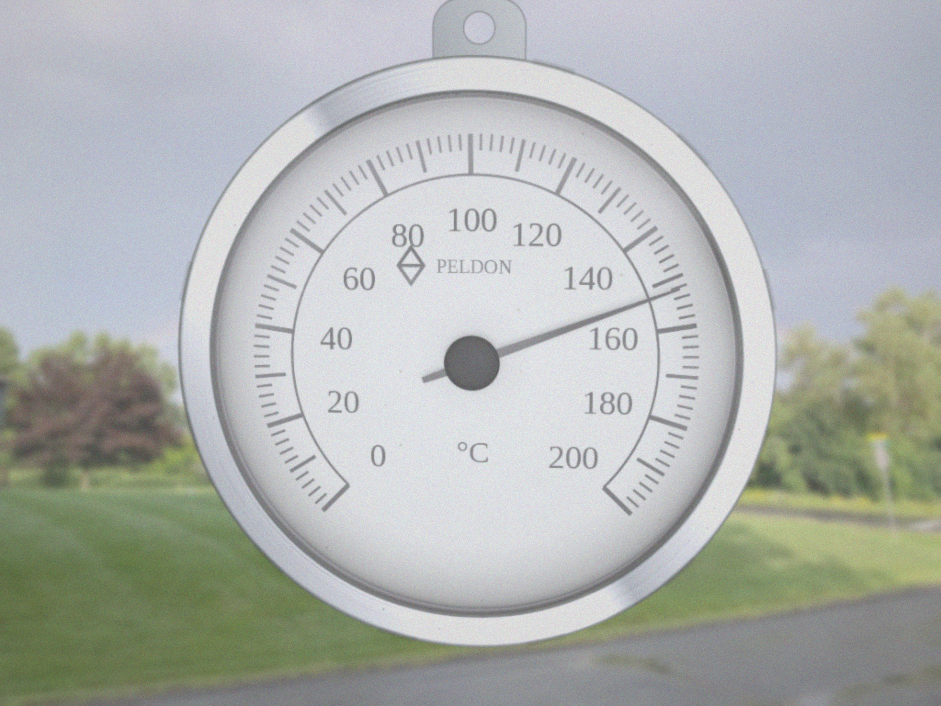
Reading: 152 °C
